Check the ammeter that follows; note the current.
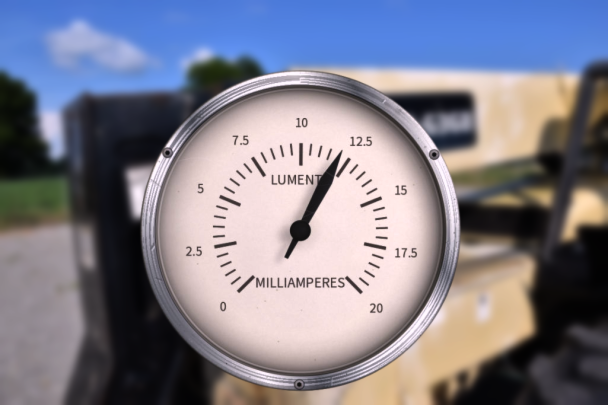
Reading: 12 mA
